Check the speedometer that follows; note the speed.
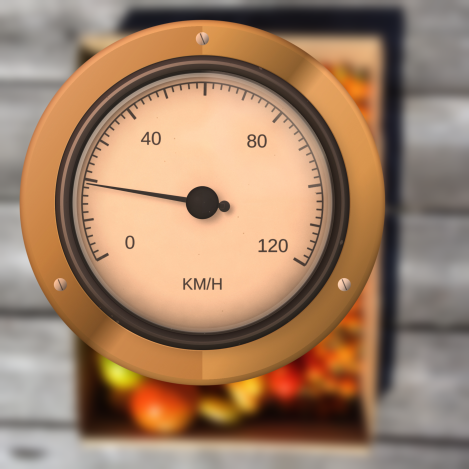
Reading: 19 km/h
